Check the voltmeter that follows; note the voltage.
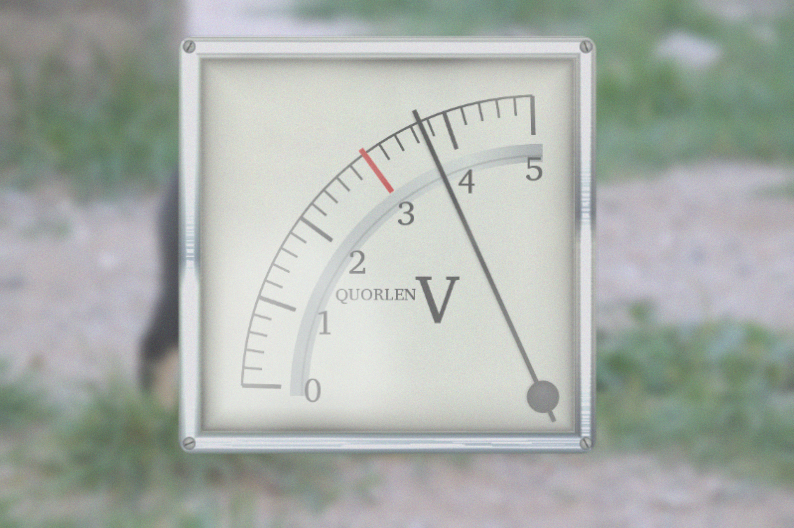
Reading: 3.7 V
